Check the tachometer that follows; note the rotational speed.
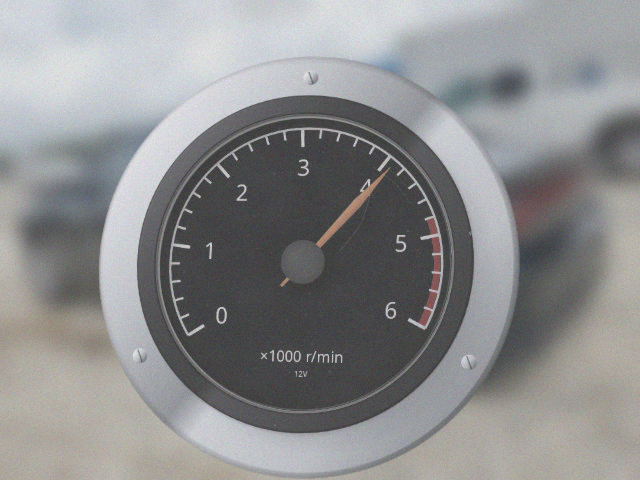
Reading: 4100 rpm
